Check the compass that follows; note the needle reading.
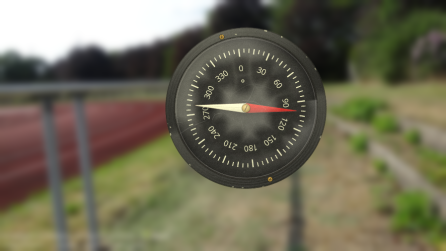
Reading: 100 °
